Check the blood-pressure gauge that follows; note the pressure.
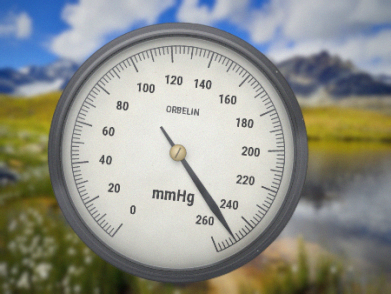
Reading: 250 mmHg
